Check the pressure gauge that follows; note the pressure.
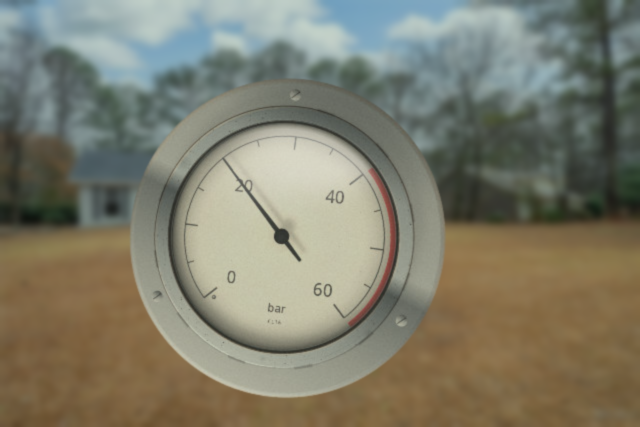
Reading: 20 bar
